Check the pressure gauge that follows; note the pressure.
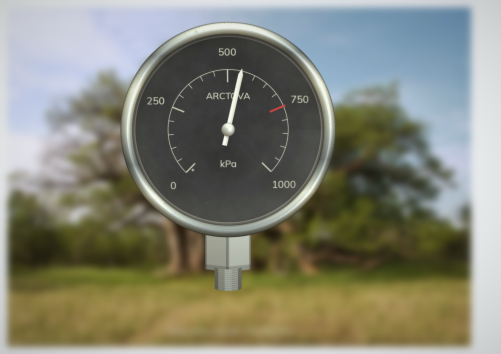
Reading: 550 kPa
